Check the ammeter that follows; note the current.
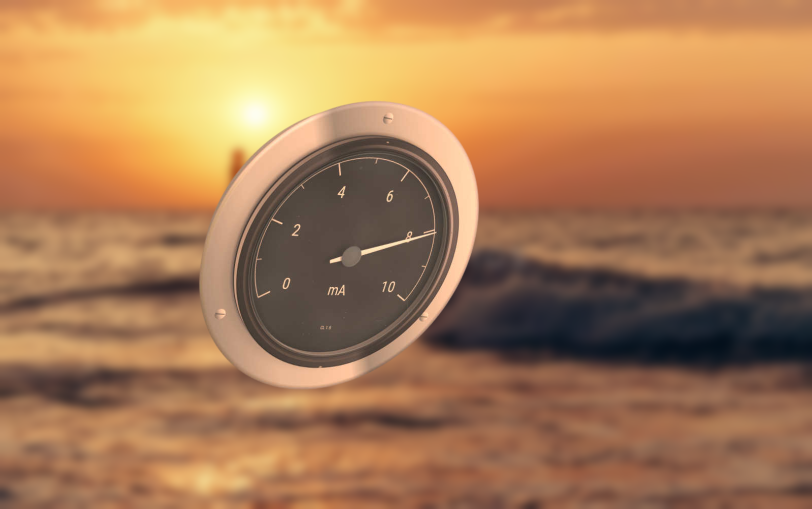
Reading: 8 mA
